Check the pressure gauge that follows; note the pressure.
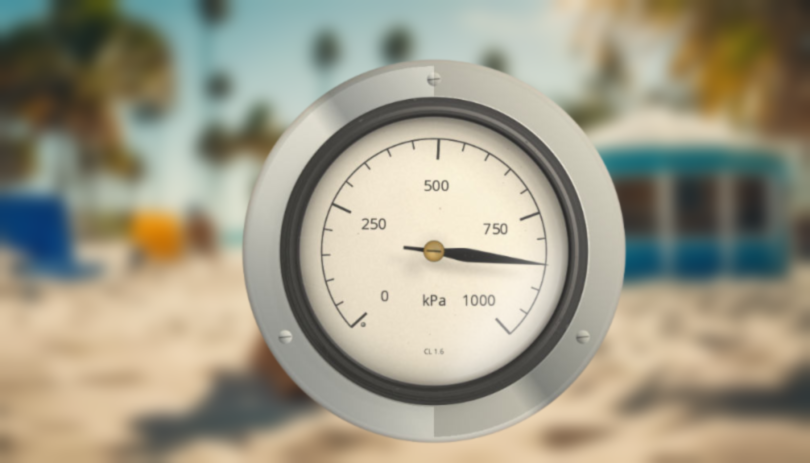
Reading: 850 kPa
